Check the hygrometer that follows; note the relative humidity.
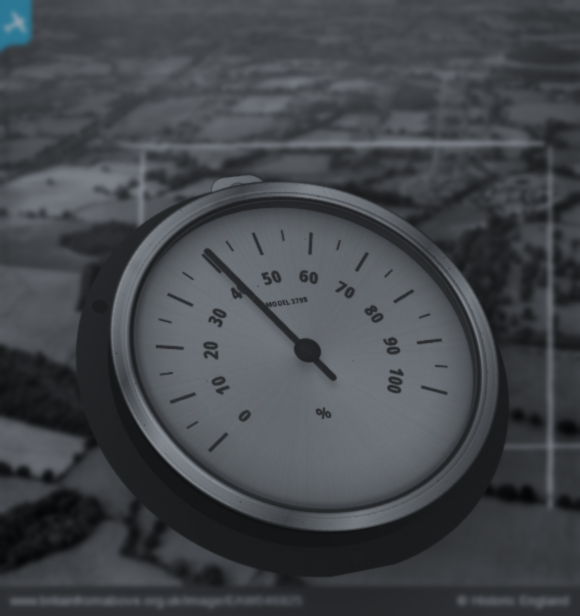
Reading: 40 %
